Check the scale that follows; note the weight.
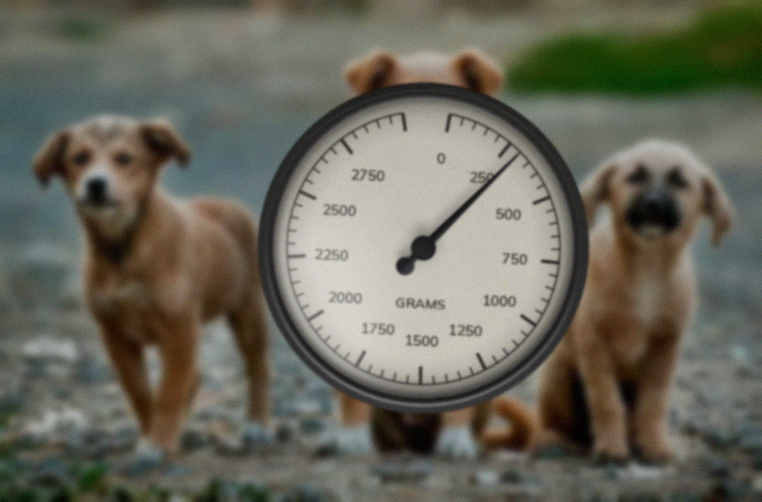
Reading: 300 g
